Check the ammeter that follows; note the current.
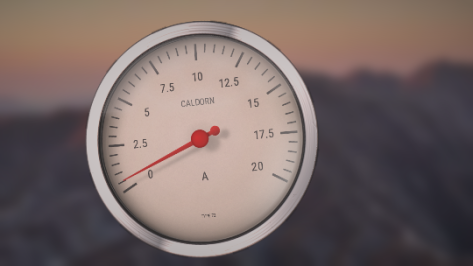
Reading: 0.5 A
